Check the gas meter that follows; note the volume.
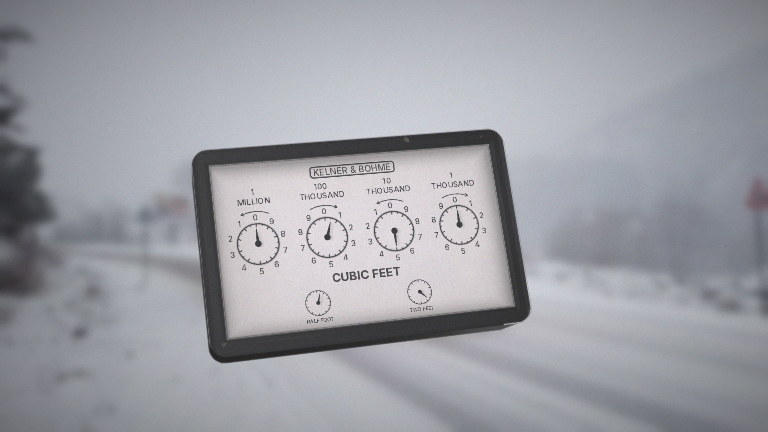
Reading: 5000 ft³
